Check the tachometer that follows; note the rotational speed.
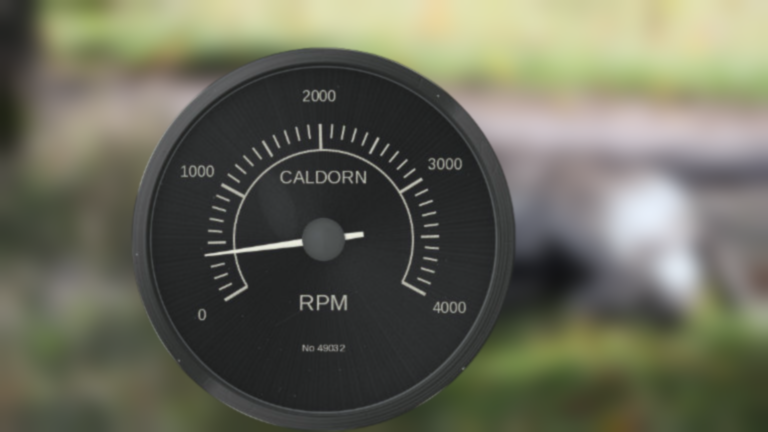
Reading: 400 rpm
